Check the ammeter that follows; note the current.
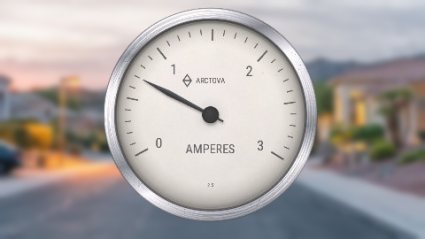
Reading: 0.7 A
